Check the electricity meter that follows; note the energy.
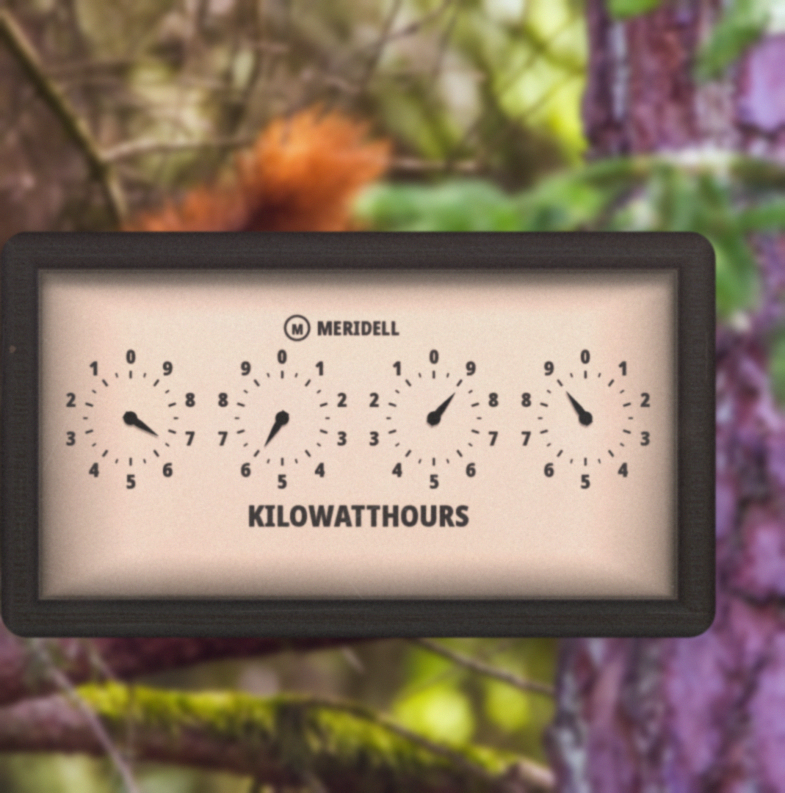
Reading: 6589 kWh
